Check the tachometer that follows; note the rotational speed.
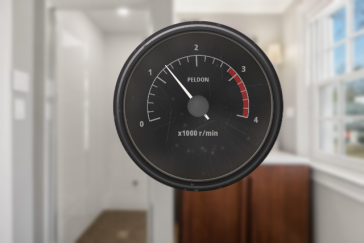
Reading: 1300 rpm
